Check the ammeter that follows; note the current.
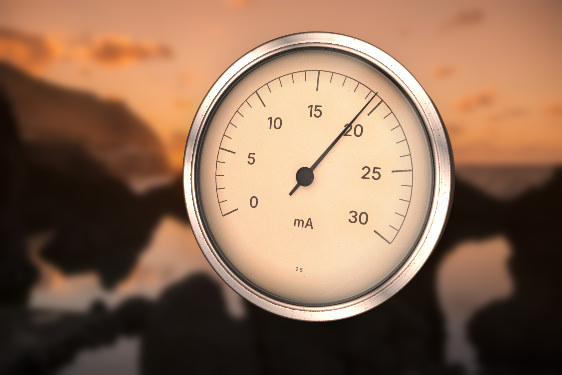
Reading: 19.5 mA
